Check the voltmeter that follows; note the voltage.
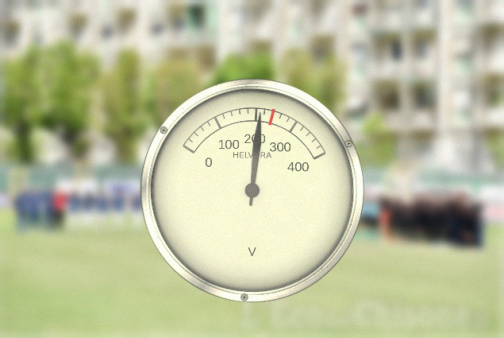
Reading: 210 V
